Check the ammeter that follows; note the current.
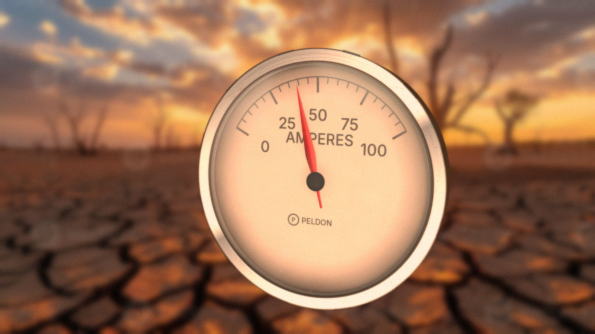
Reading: 40 A
